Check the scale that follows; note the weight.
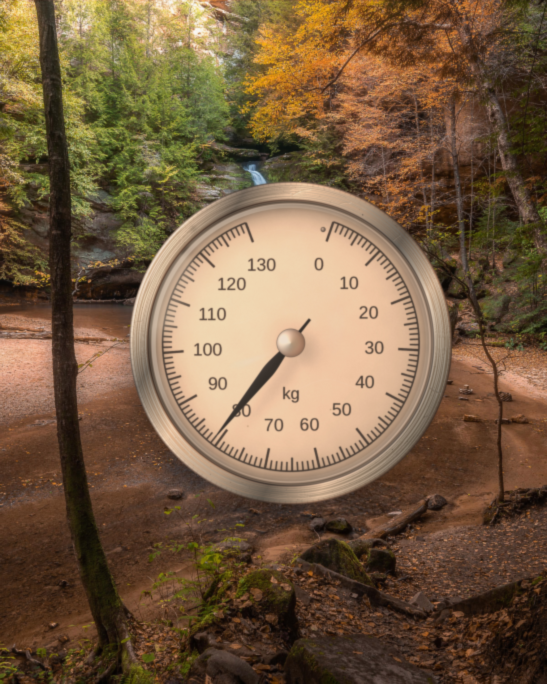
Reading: 81 kg
